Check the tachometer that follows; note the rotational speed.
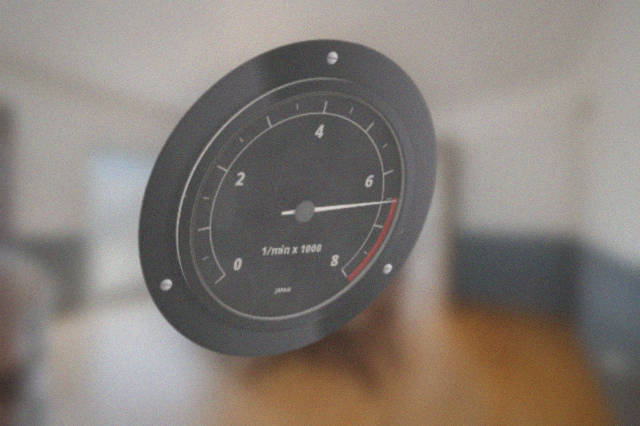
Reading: 6500 rpm
